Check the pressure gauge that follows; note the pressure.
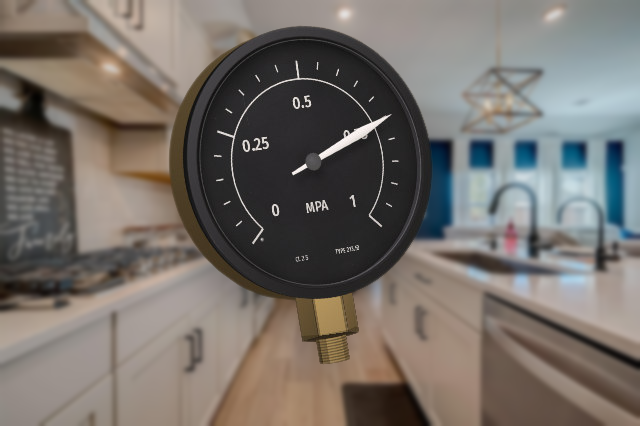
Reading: 0.75 MPa
